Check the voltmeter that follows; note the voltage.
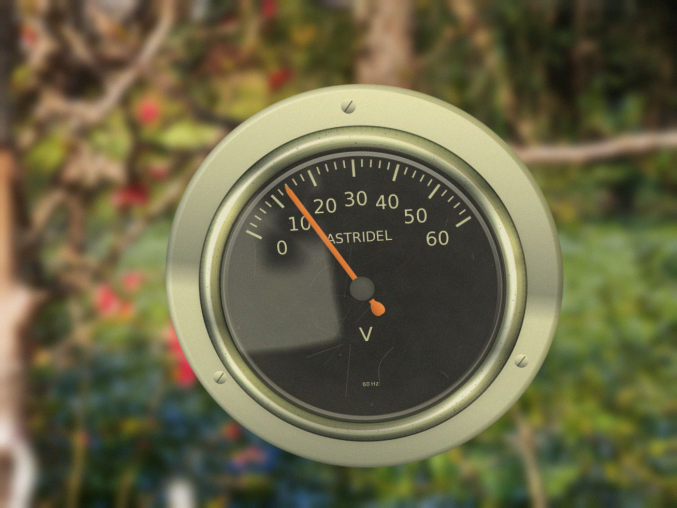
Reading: 14 V
